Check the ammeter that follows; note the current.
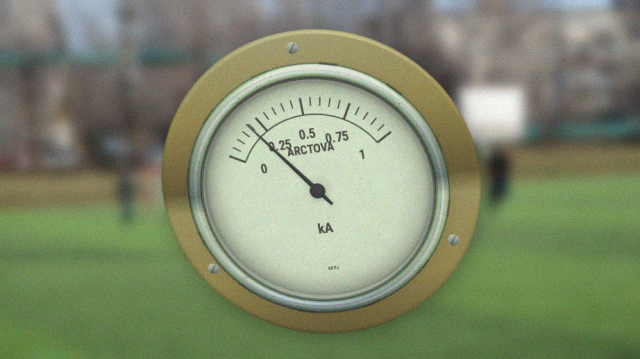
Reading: 0.2 kA
